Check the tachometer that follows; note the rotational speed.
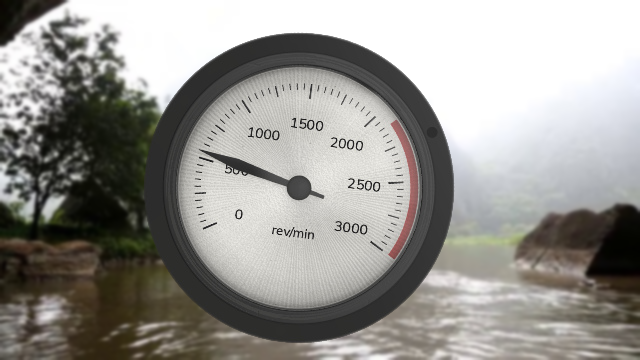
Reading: 550 rpm
